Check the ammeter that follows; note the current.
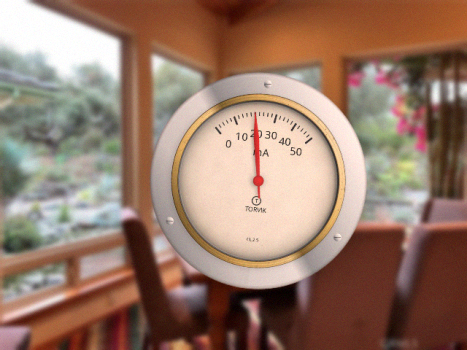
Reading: 20 mA
